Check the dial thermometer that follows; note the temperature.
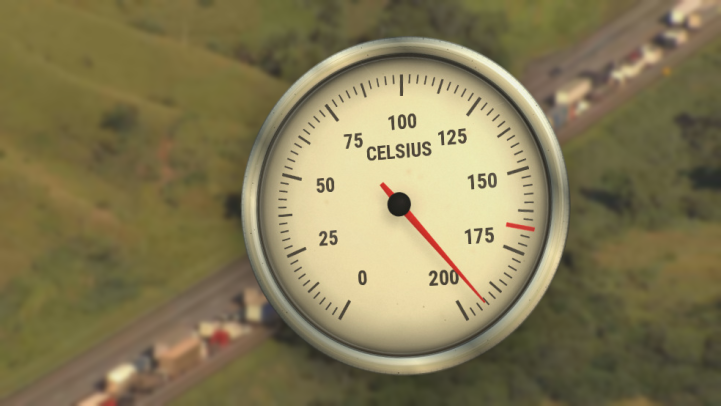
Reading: 192.5 °C
